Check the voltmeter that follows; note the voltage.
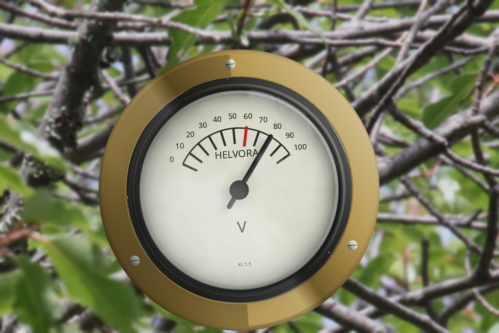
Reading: 80 V
